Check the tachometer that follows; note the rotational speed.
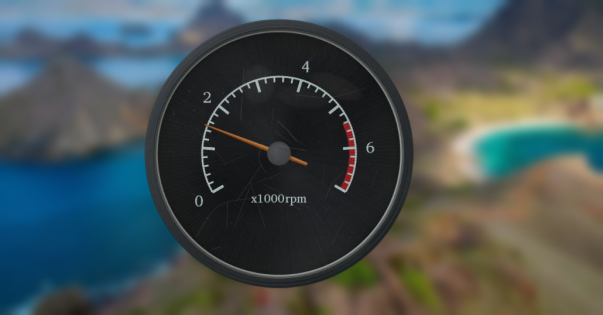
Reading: 1500 rpm
